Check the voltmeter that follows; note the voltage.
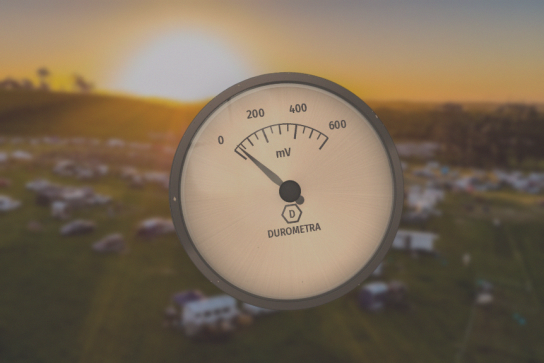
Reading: 25 mV
